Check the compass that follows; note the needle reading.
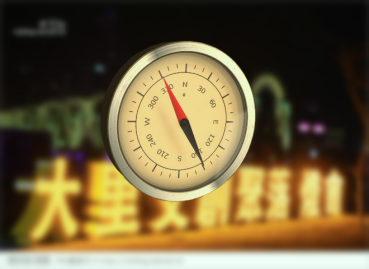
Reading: 330 °
